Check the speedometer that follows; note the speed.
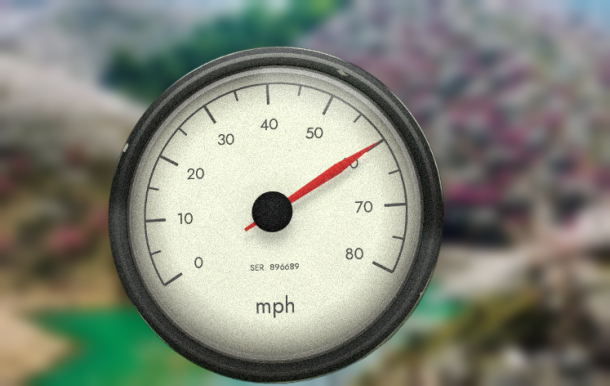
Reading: 60 mph
